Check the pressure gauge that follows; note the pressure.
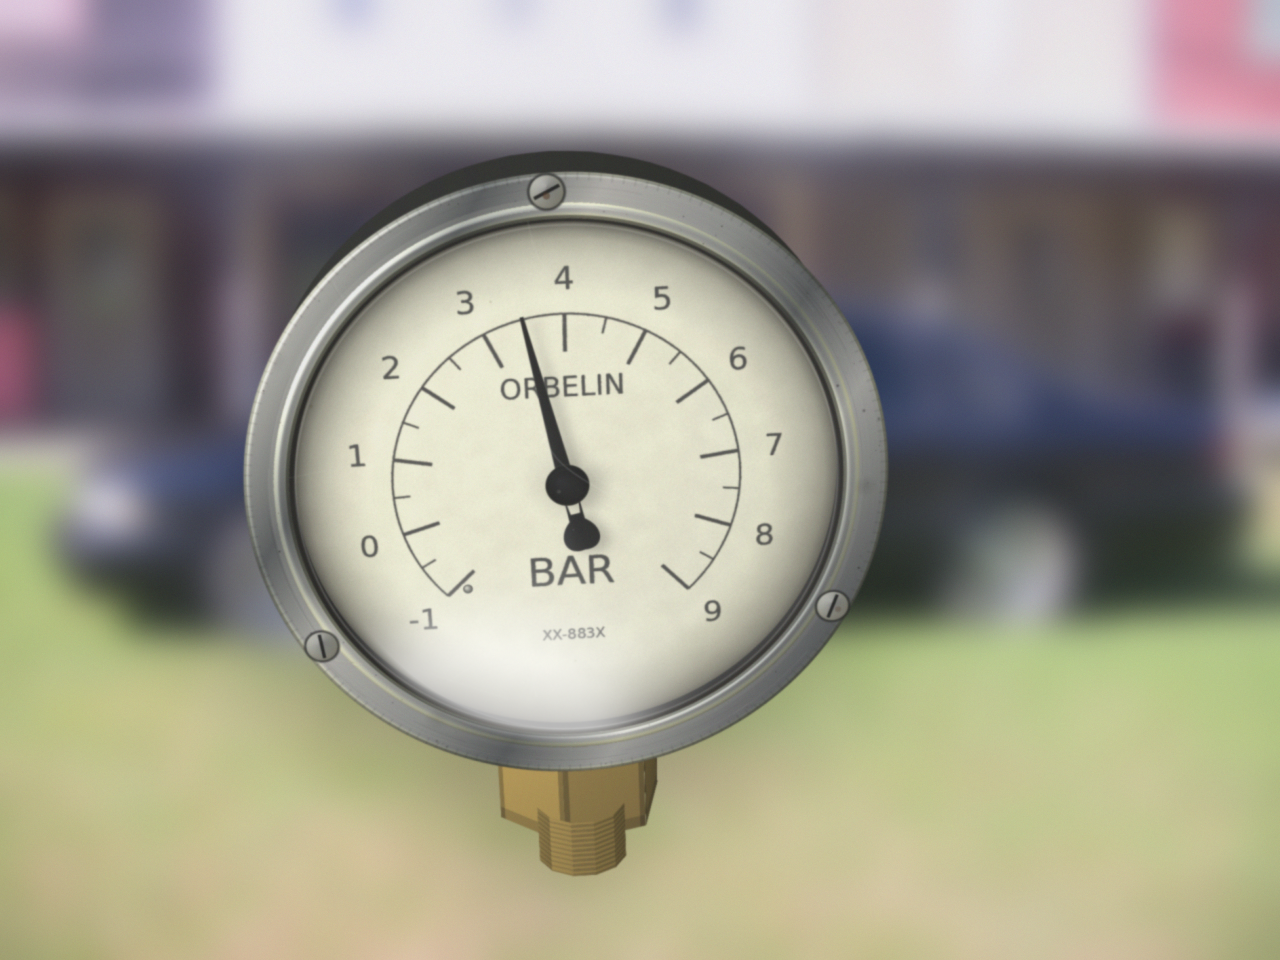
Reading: 3.5 bar
